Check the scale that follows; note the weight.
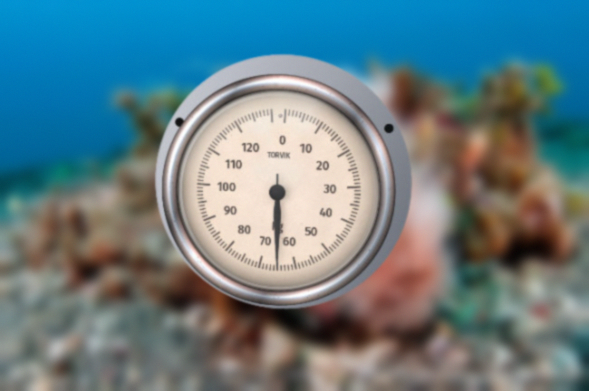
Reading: 65 kg
